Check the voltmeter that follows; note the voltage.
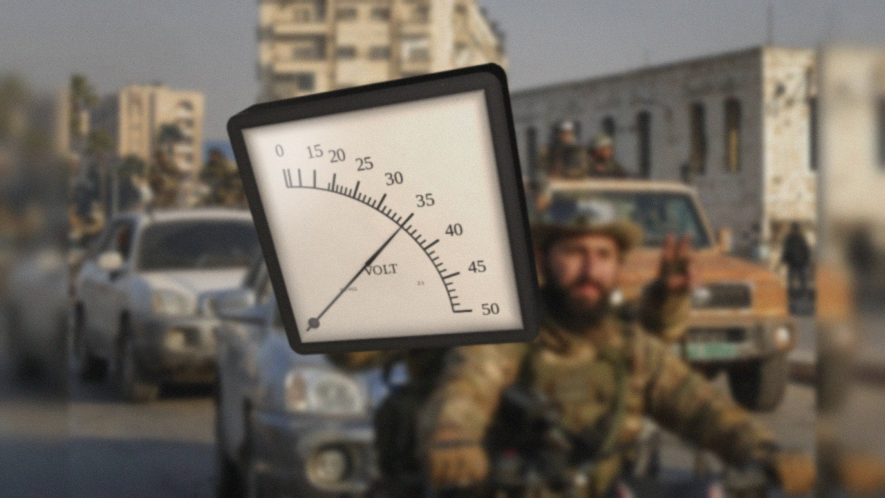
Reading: 35 V
